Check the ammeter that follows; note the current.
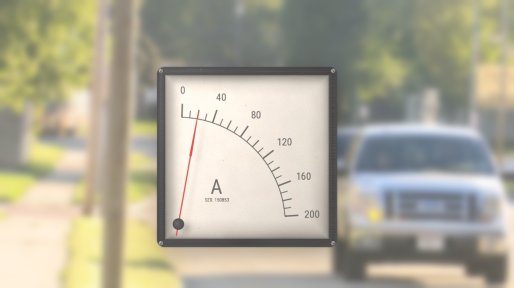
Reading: 20 A
